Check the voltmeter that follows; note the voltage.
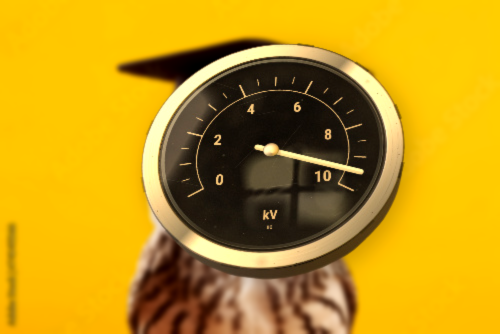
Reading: 9.5 kV
